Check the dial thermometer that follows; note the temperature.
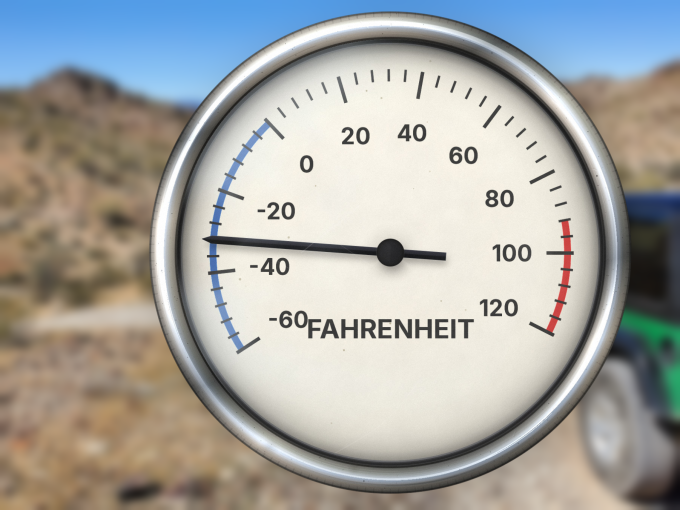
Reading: -32 °F
